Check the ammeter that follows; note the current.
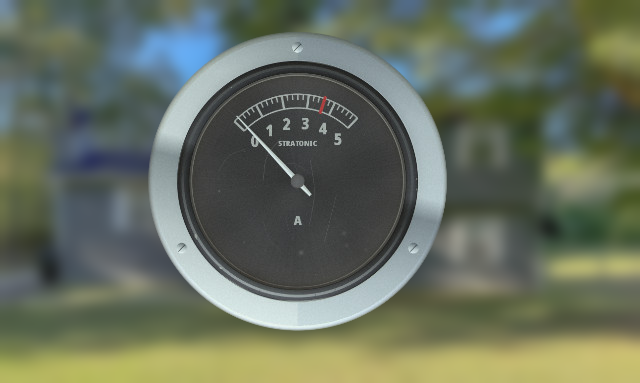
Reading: 0.2 A
